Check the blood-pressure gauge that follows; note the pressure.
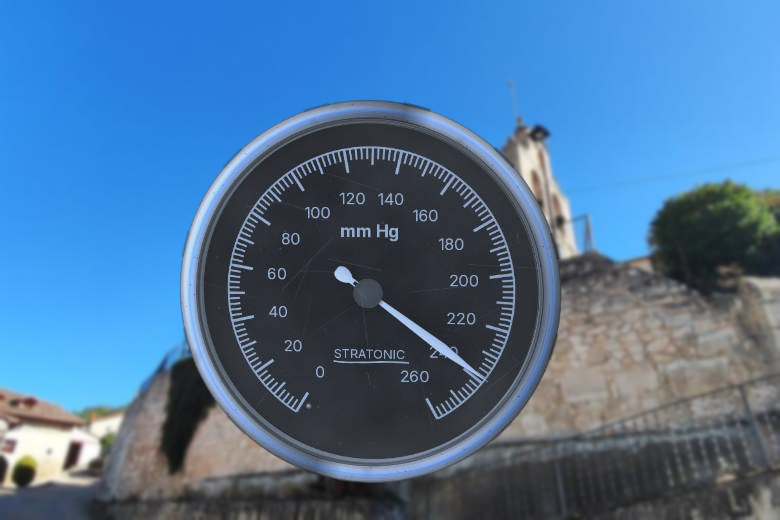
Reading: 238 mmHg
